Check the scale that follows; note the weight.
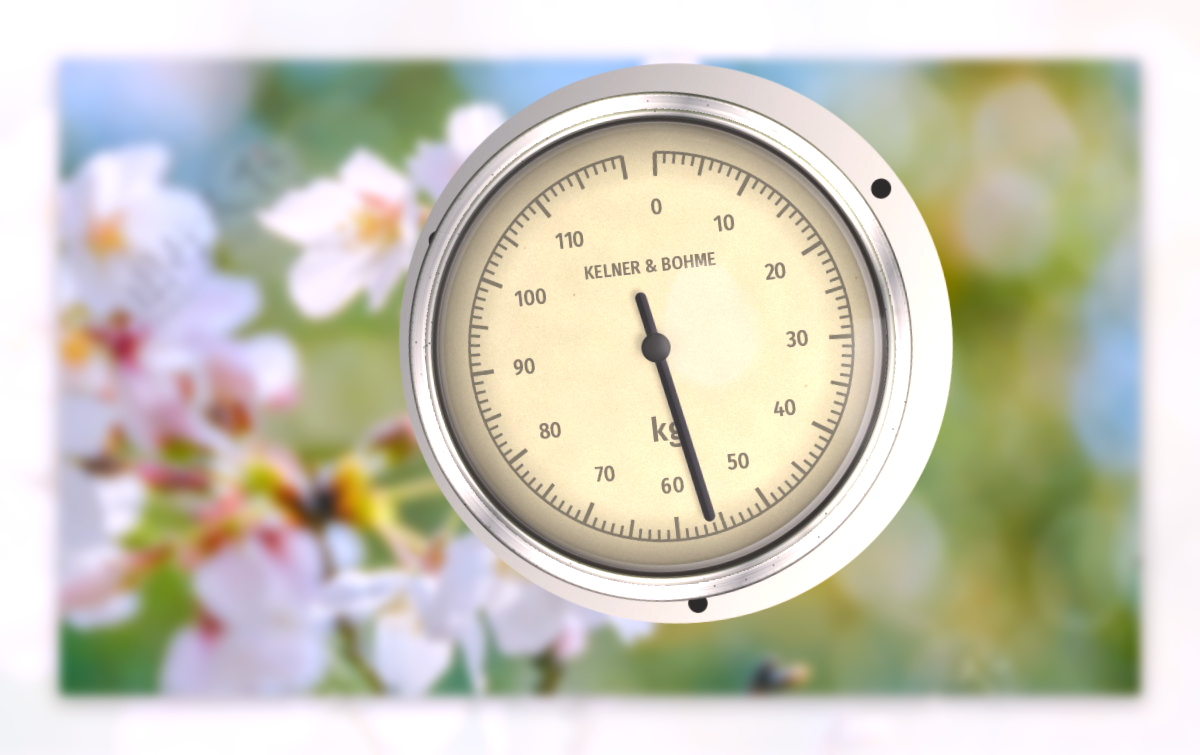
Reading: 56 kg
